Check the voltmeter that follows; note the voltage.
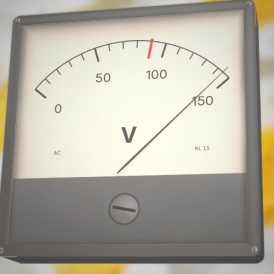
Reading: 145 V
